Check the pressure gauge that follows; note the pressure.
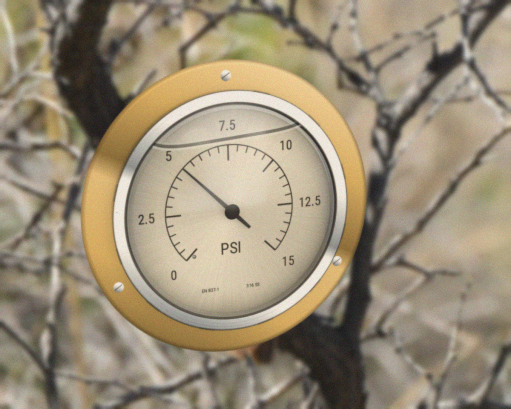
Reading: 5 psi
